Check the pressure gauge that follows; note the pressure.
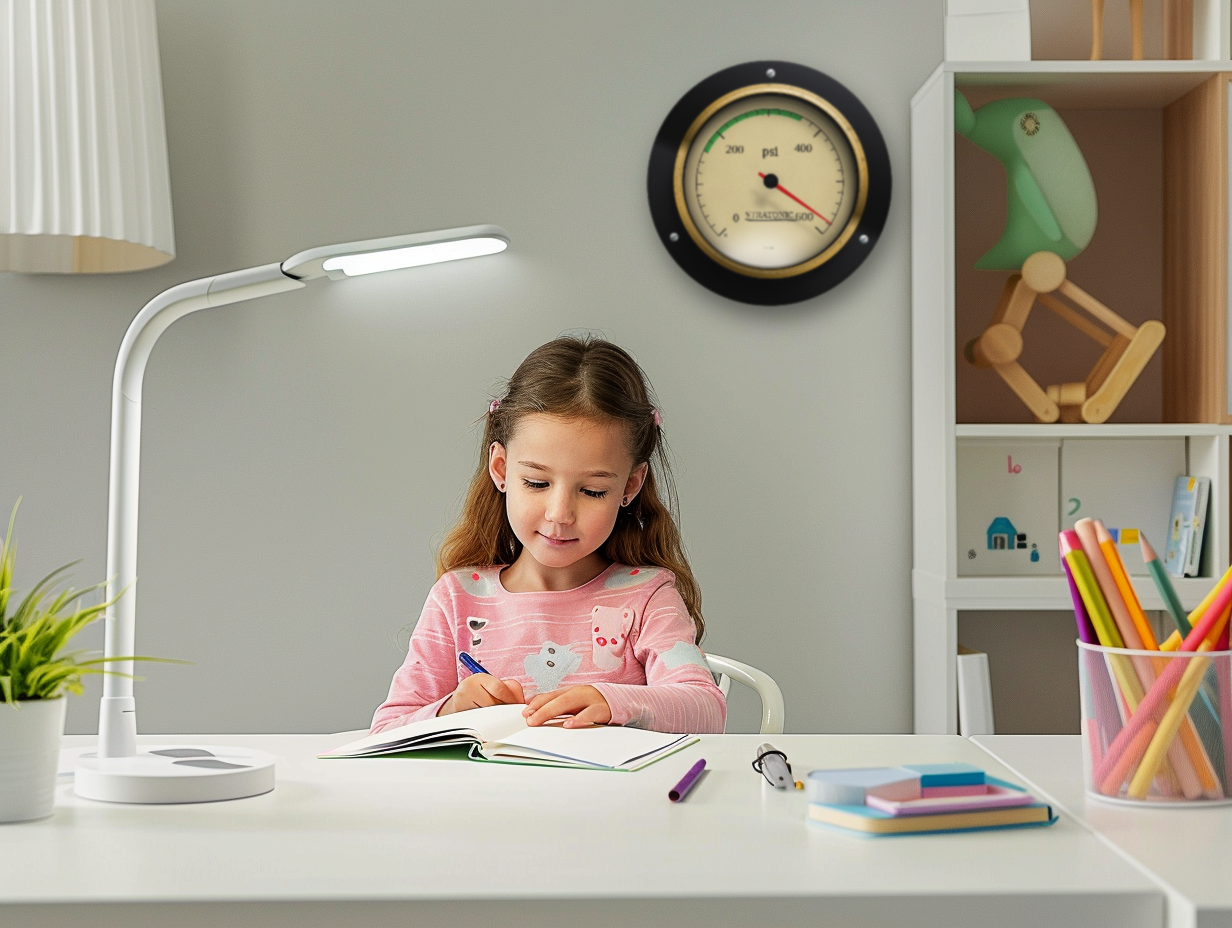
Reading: 580 psi
